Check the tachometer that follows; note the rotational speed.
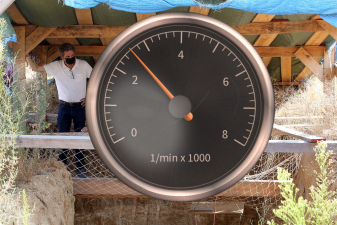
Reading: 2600 rpm
